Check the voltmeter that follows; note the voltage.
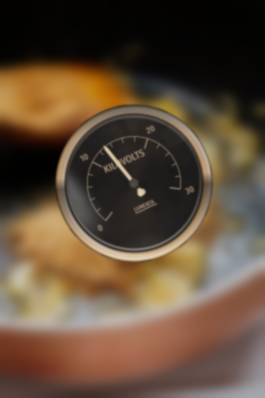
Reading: 13 kV
